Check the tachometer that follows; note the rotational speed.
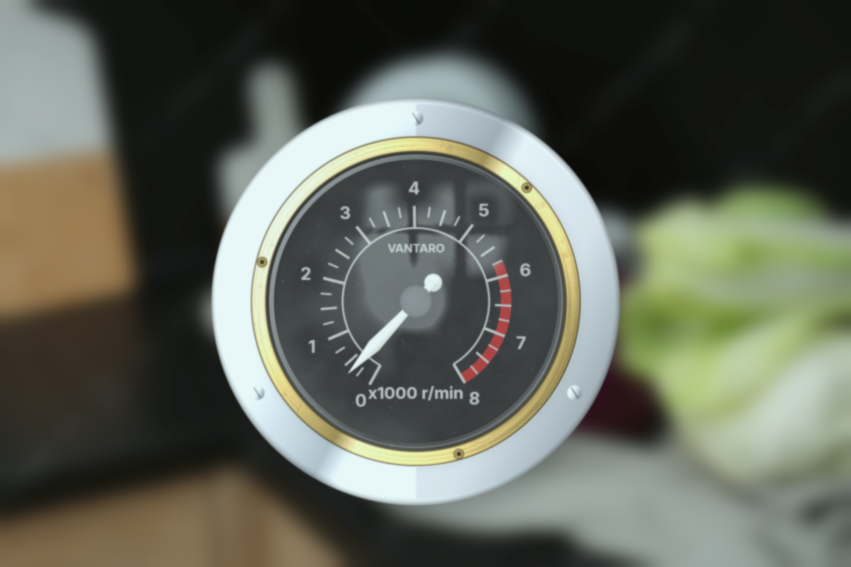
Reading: 375 rpm
